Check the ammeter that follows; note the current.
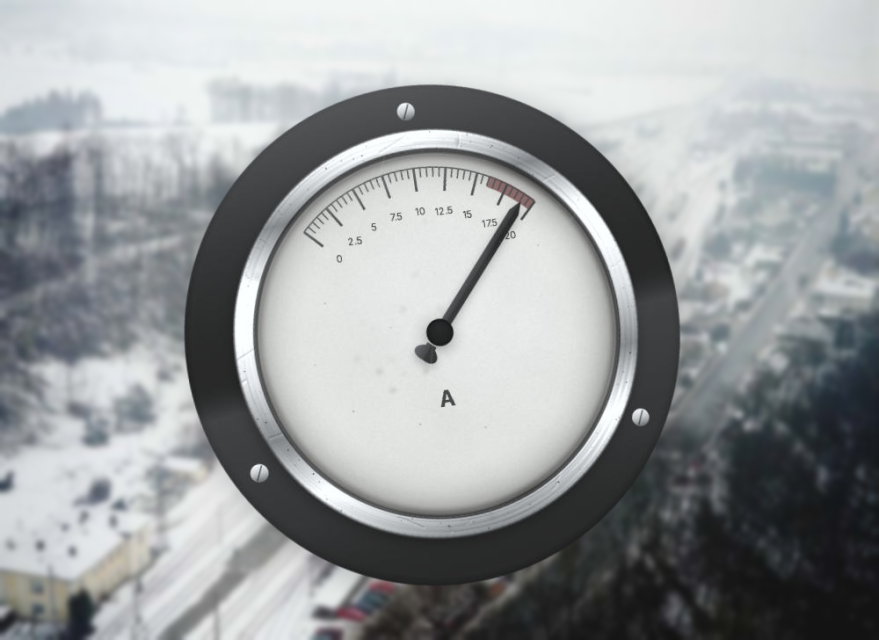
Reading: 19 A
